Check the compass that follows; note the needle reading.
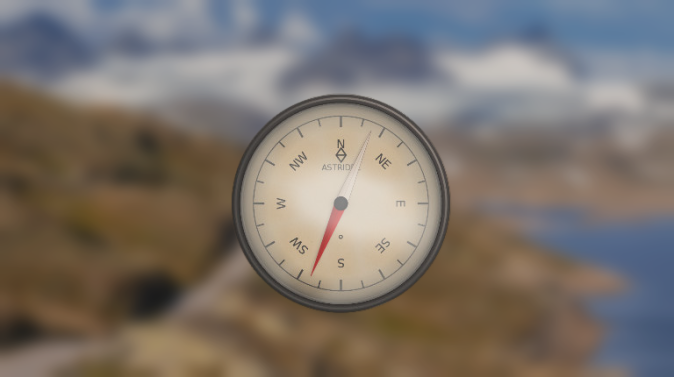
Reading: 202.5 °
